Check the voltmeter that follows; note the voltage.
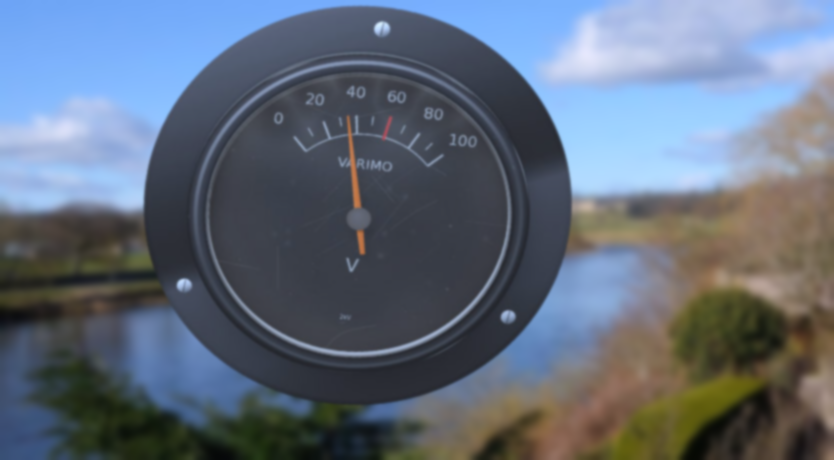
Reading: 35 V
